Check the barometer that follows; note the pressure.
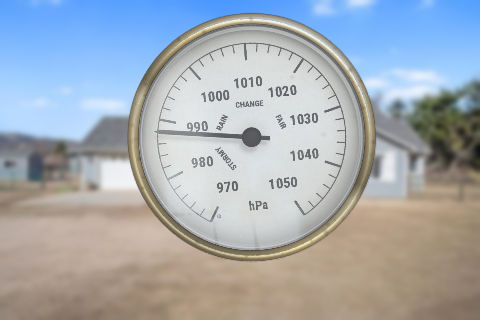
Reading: 988 hPa
